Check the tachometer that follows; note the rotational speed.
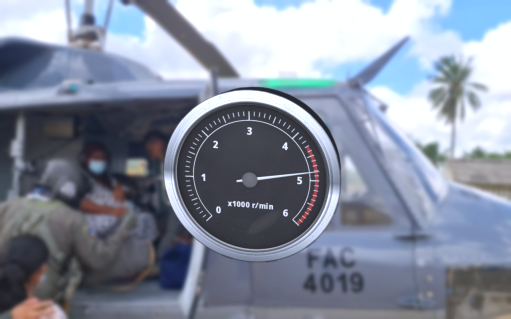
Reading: 4800 rpm
